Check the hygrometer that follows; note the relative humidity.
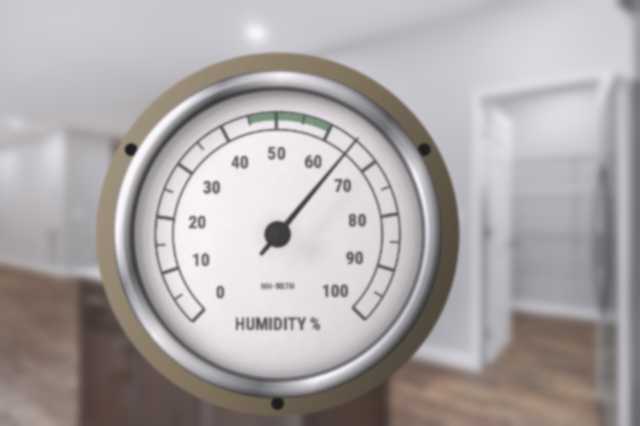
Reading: 65 %
